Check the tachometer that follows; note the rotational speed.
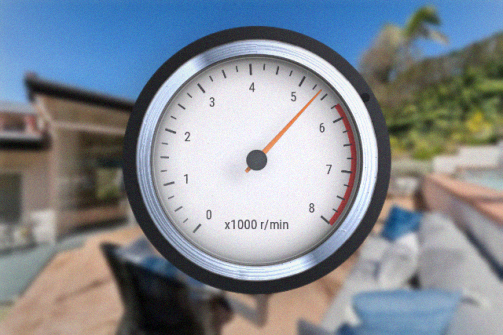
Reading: 5375 rpm
